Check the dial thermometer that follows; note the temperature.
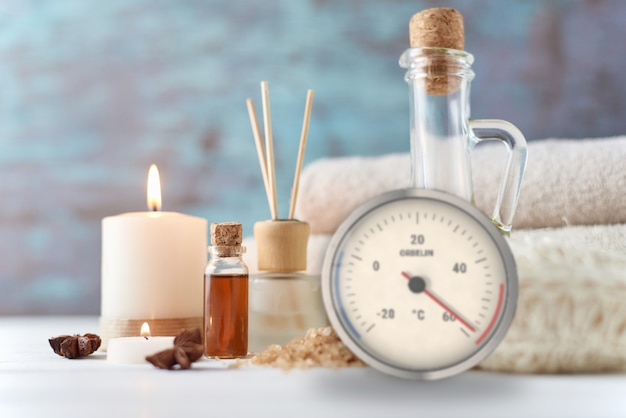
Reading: 58 °C
